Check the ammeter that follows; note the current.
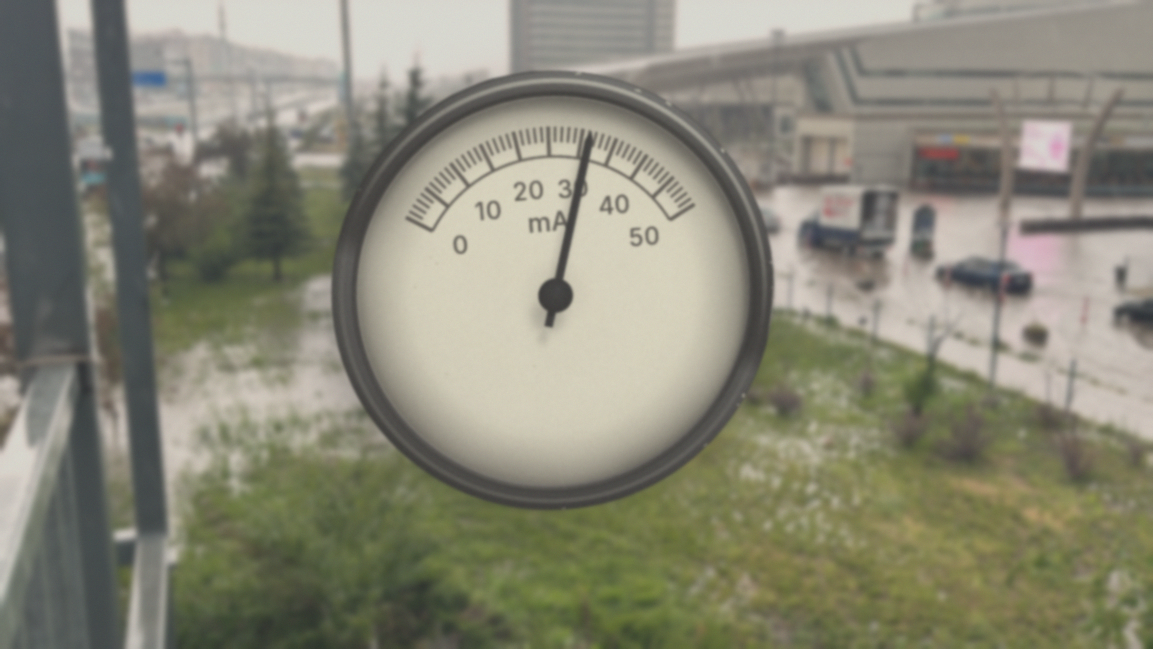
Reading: 31 mA
